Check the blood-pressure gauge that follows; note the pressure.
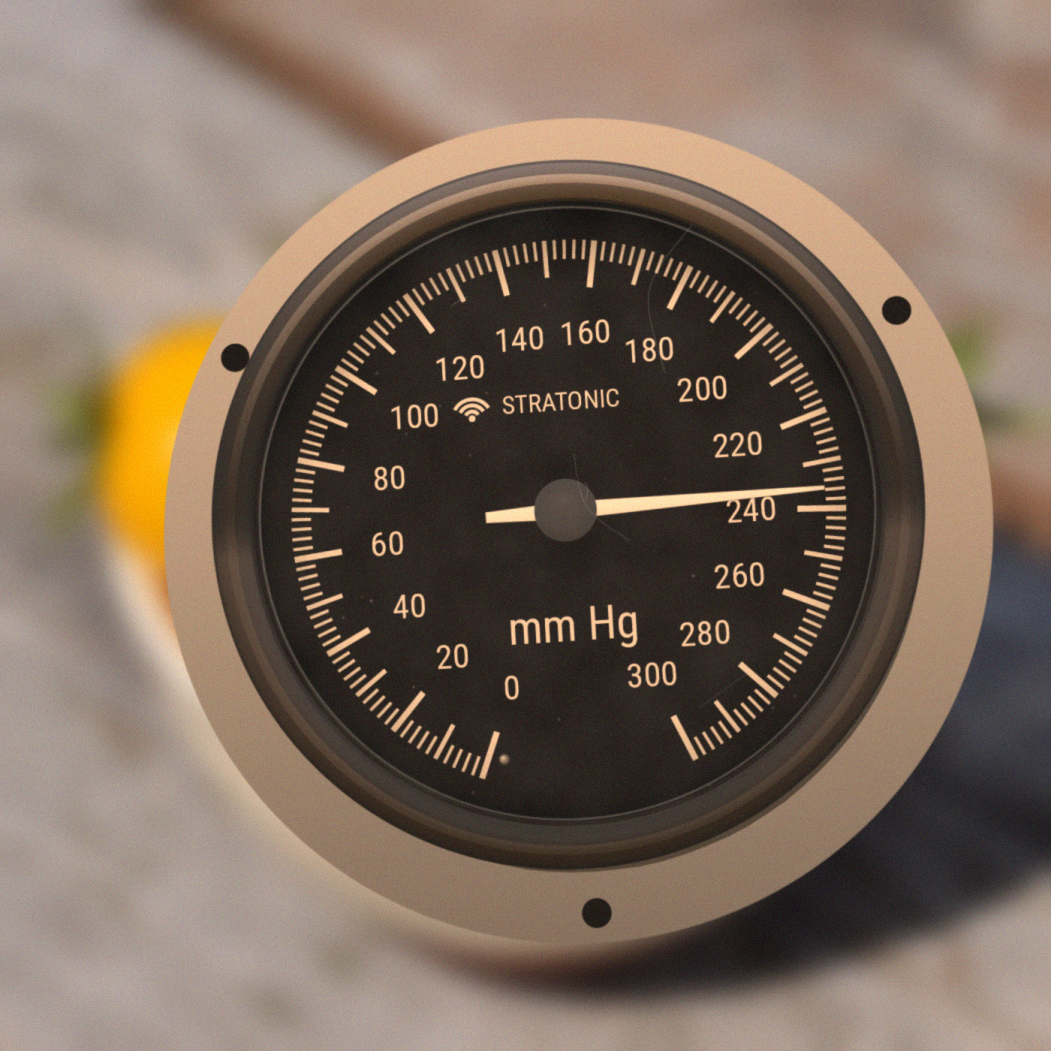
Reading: 236 mmHg
